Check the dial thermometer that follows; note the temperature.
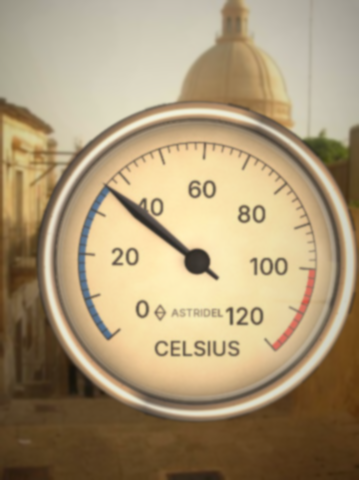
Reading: 36 °C
